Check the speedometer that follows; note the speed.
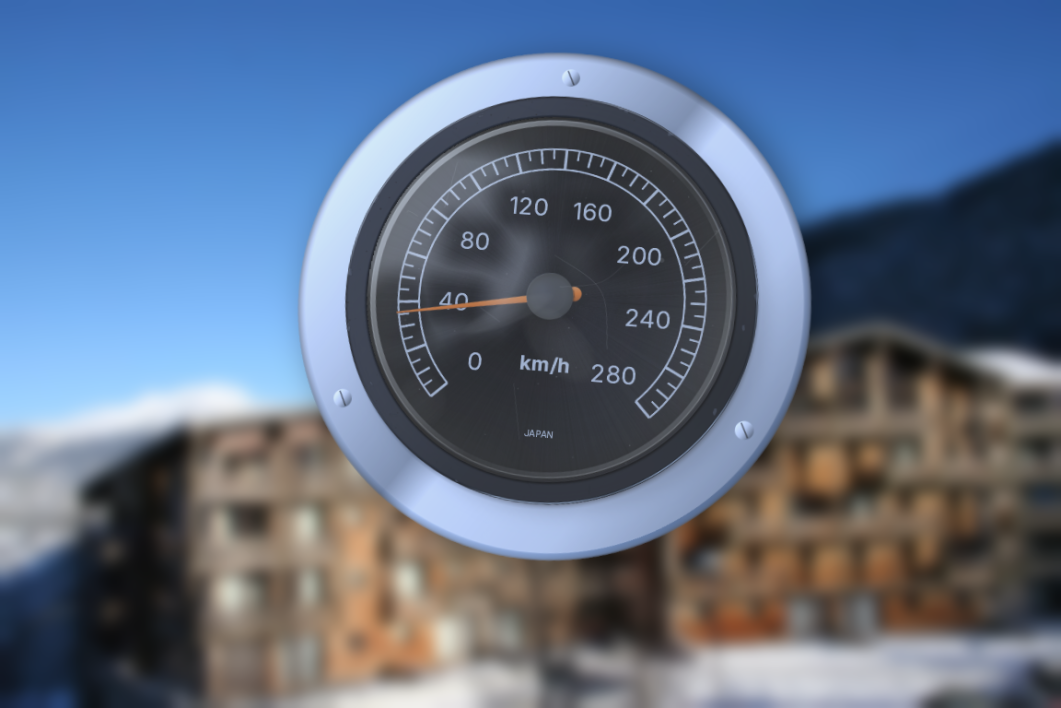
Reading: 35 km/h
